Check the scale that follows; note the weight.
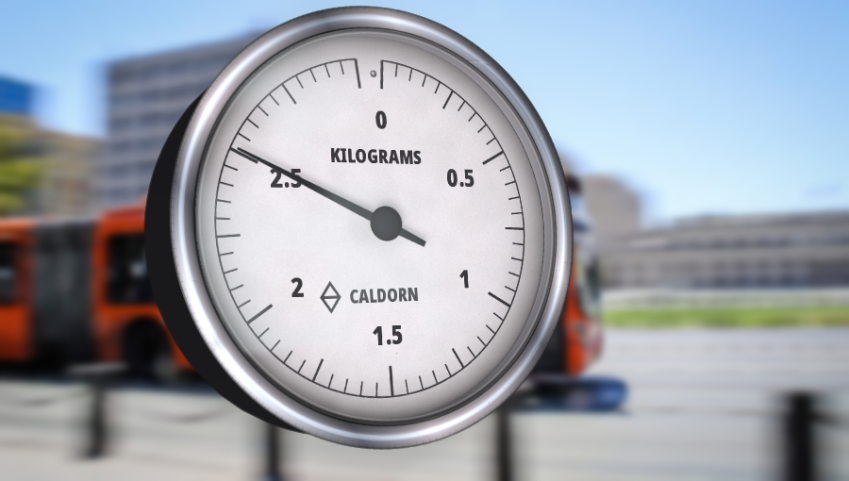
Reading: 2.5 kg
